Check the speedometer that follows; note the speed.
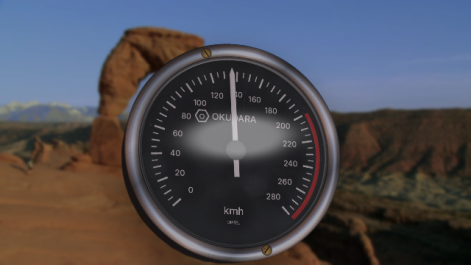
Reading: 135 km/h
